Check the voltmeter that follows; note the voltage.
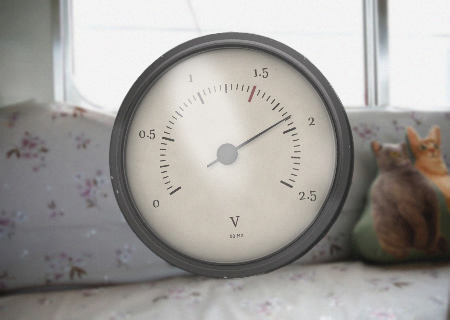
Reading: 1.9 V
